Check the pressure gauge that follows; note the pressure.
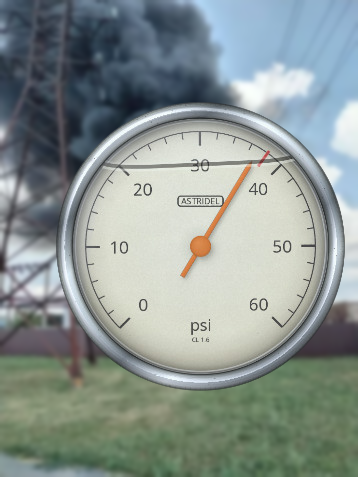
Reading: 37 psi
